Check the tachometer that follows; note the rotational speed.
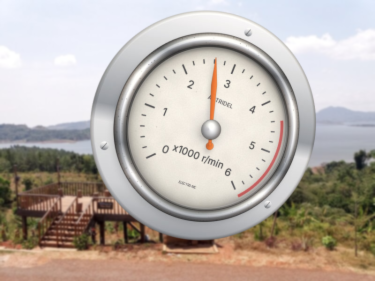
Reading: 2600 rpm
